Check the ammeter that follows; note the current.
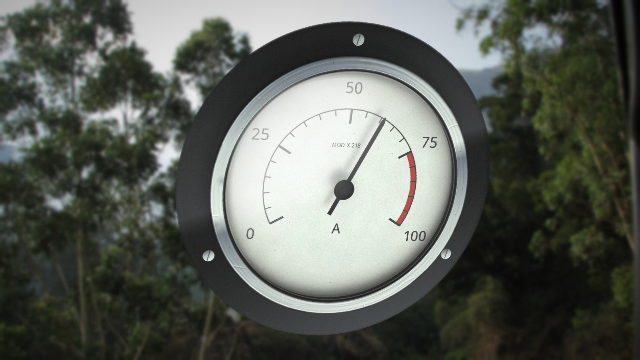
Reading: 60 A
